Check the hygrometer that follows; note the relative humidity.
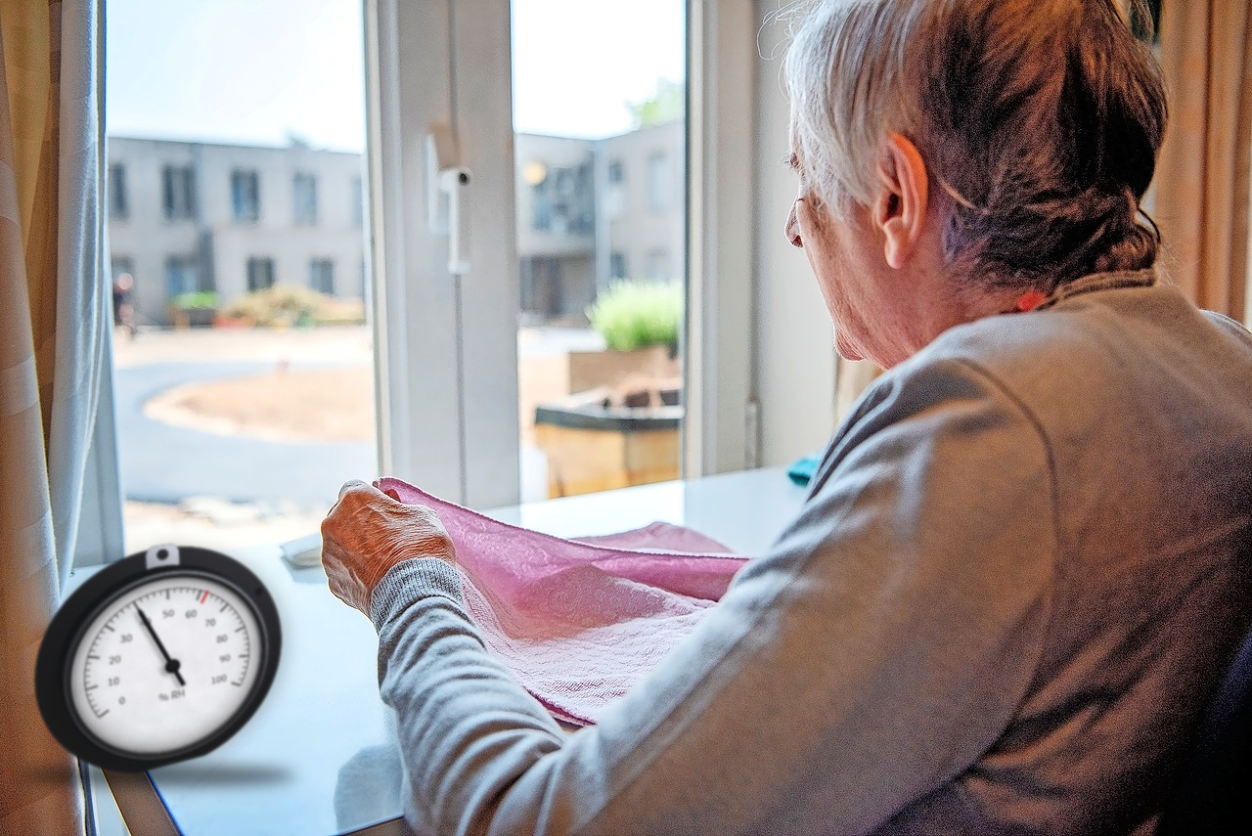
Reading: 40 %
